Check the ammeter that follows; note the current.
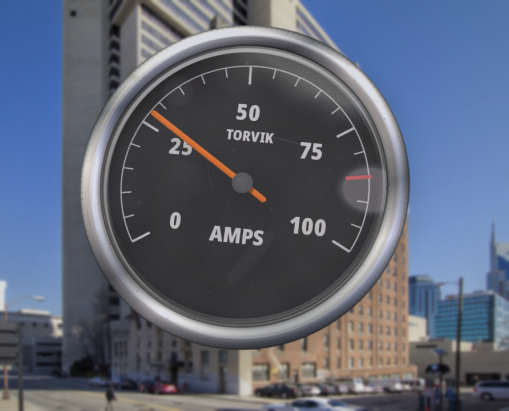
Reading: 27.5 A
